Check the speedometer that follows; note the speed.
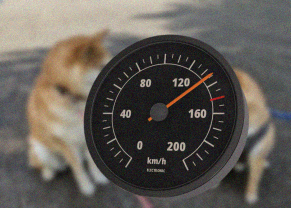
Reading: 135 km/h
